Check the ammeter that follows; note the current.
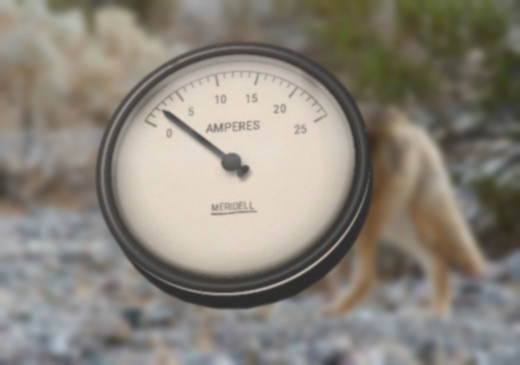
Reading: 2 A
